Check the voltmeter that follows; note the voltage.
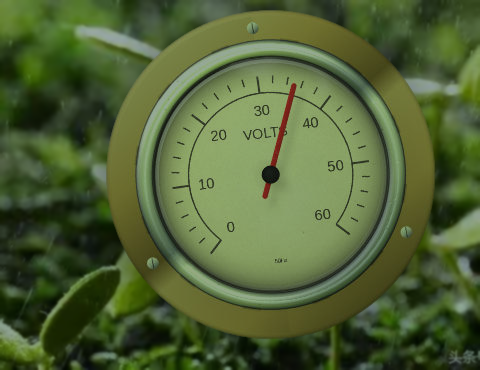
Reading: 35 V
